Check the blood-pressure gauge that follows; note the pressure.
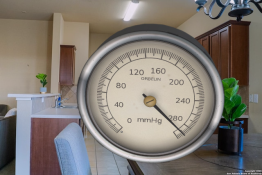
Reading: 290 mmHg
